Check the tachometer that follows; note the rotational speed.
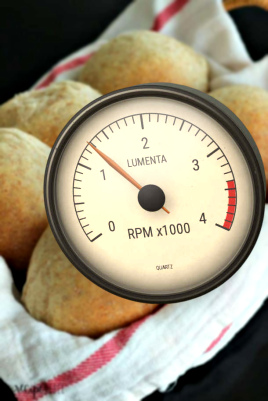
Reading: 1300 rpm
